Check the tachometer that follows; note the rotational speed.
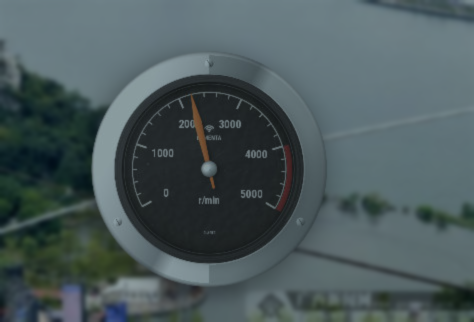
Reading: 2200 rpm
